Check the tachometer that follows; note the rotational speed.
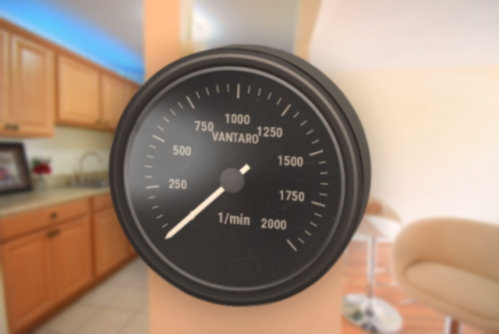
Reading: 0 rpm
